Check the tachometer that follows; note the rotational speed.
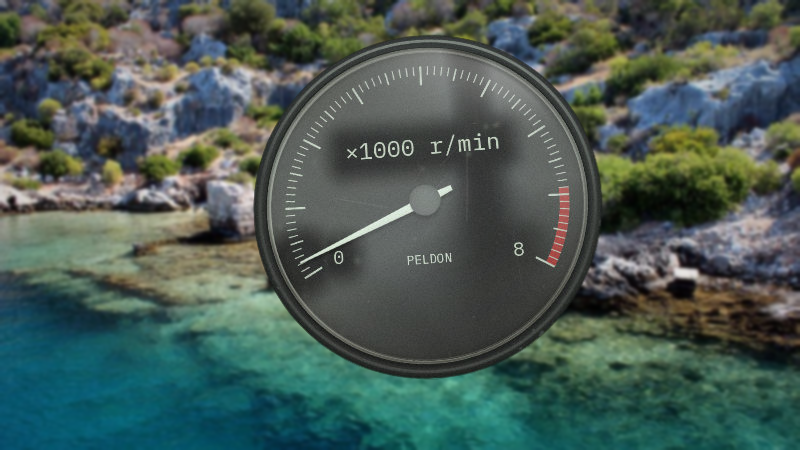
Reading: 200 rpm
